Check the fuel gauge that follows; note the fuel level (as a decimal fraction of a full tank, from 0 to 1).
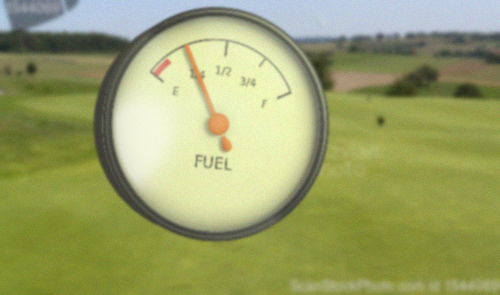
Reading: 0.25
